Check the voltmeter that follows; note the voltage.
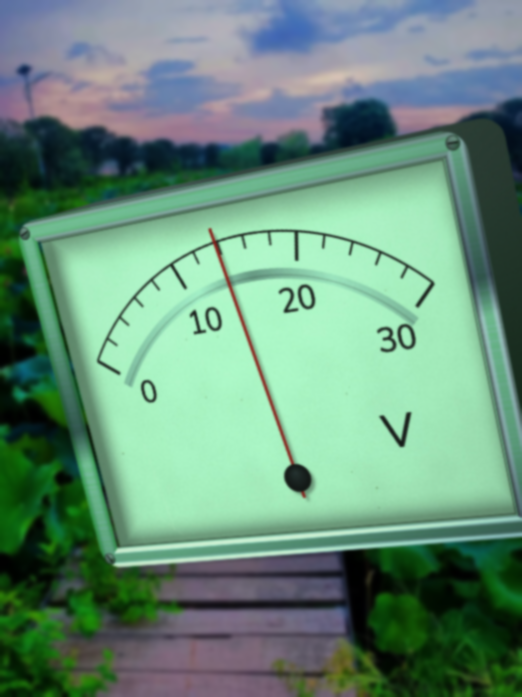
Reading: 14 V
